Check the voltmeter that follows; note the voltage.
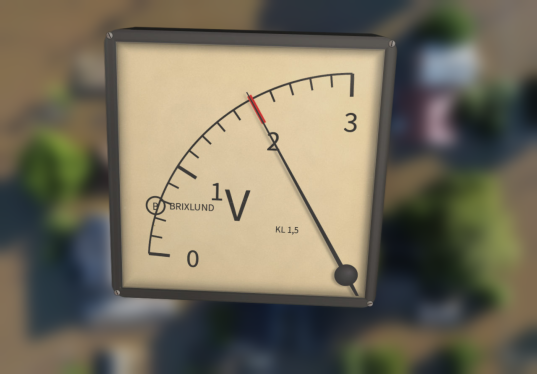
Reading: 2 V
